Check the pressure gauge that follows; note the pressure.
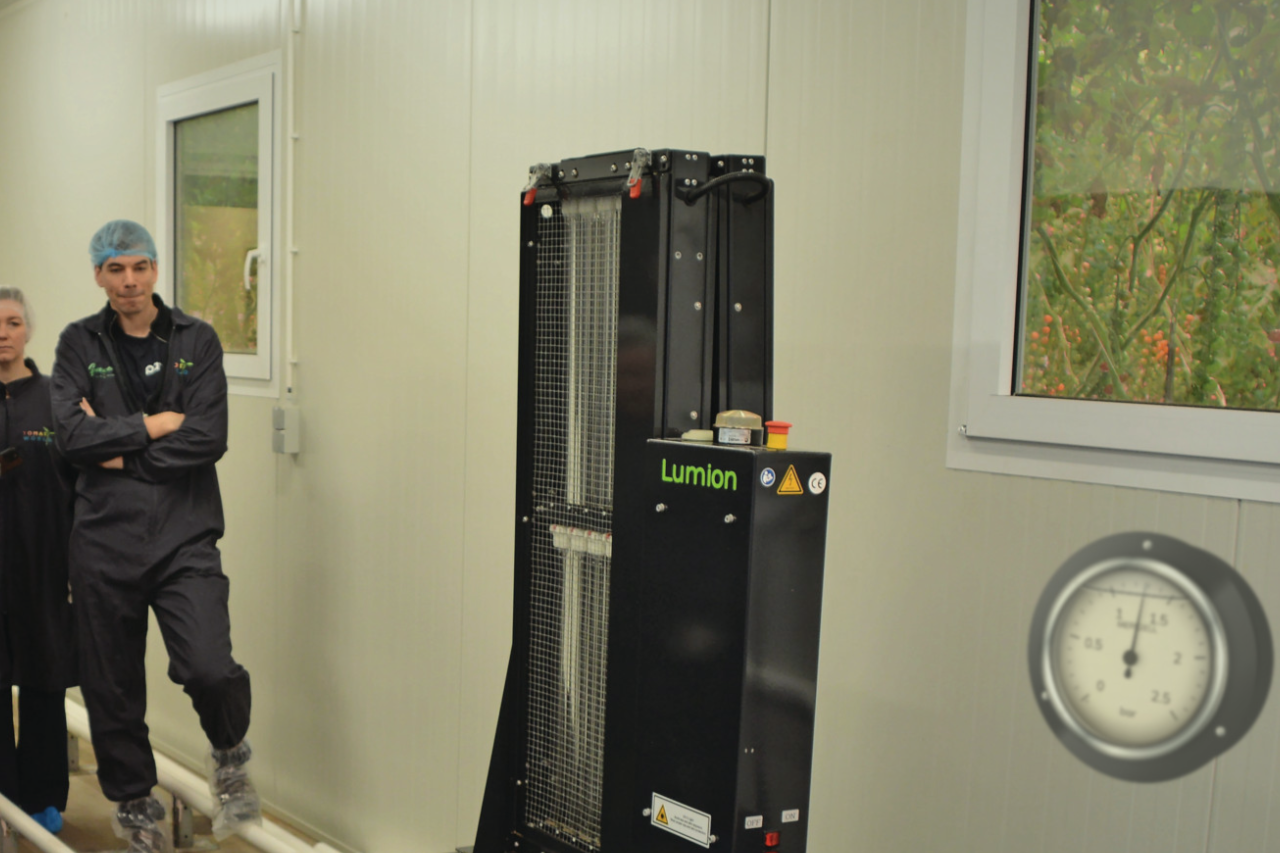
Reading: 1.3 bar
